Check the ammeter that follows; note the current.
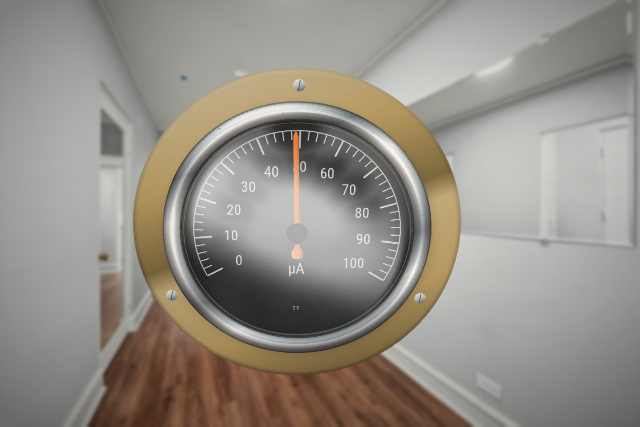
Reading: 49 µA
